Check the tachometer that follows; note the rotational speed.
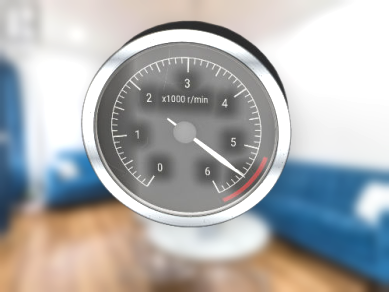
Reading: 5500 rpm
